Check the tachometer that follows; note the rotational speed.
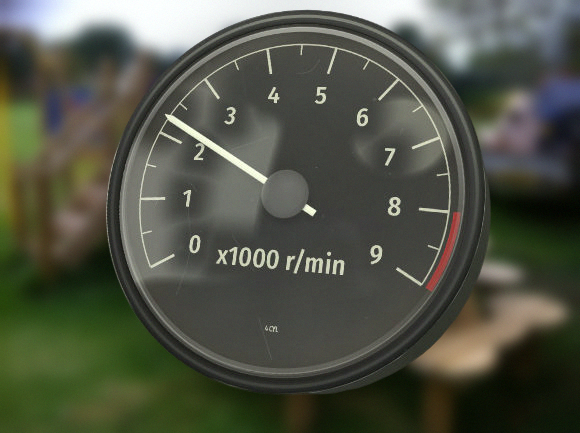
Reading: 2250 rpm
